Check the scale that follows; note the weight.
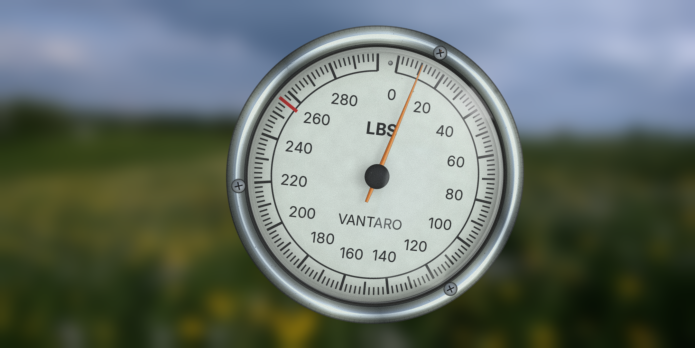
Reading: 10 lb
